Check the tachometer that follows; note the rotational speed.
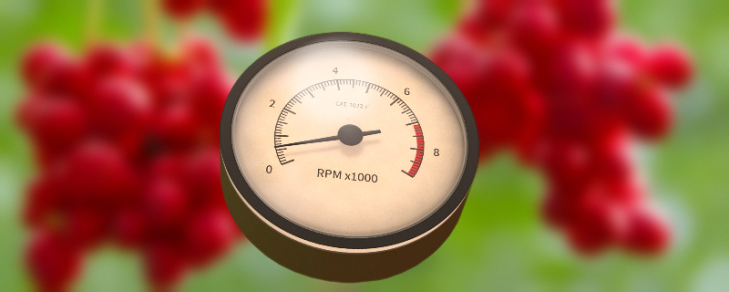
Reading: 500 rpm
